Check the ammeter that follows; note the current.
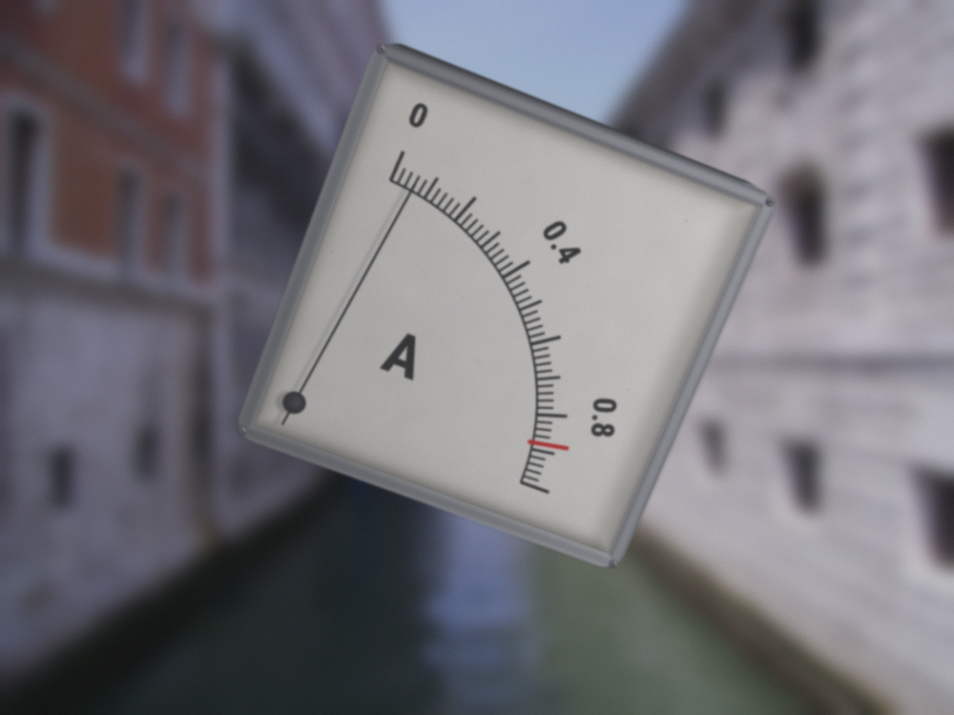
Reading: 0.06 A
